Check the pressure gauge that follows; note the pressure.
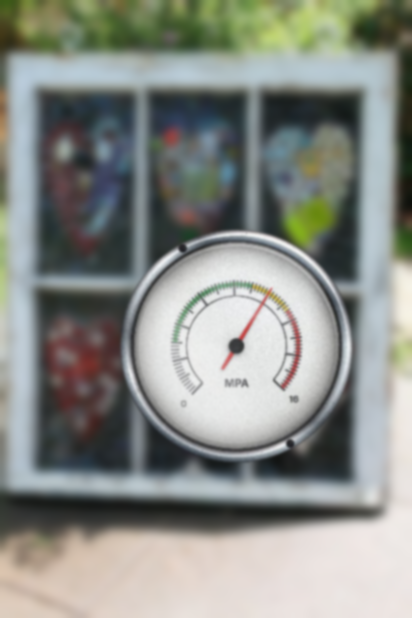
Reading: 10 MPa
